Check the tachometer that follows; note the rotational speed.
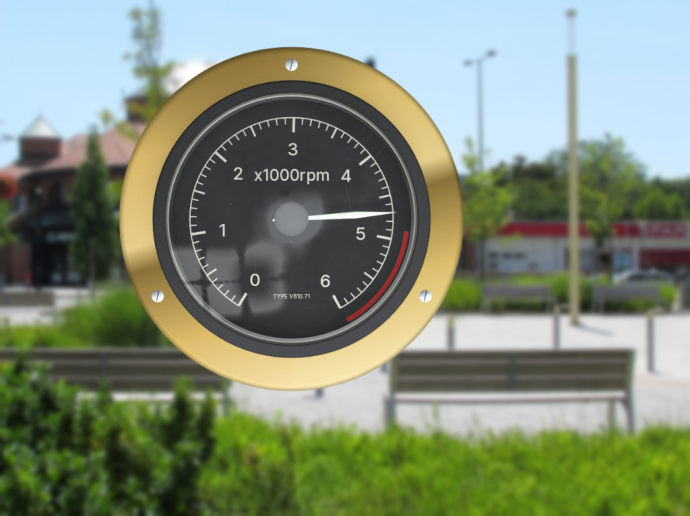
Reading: 4700 rpm
